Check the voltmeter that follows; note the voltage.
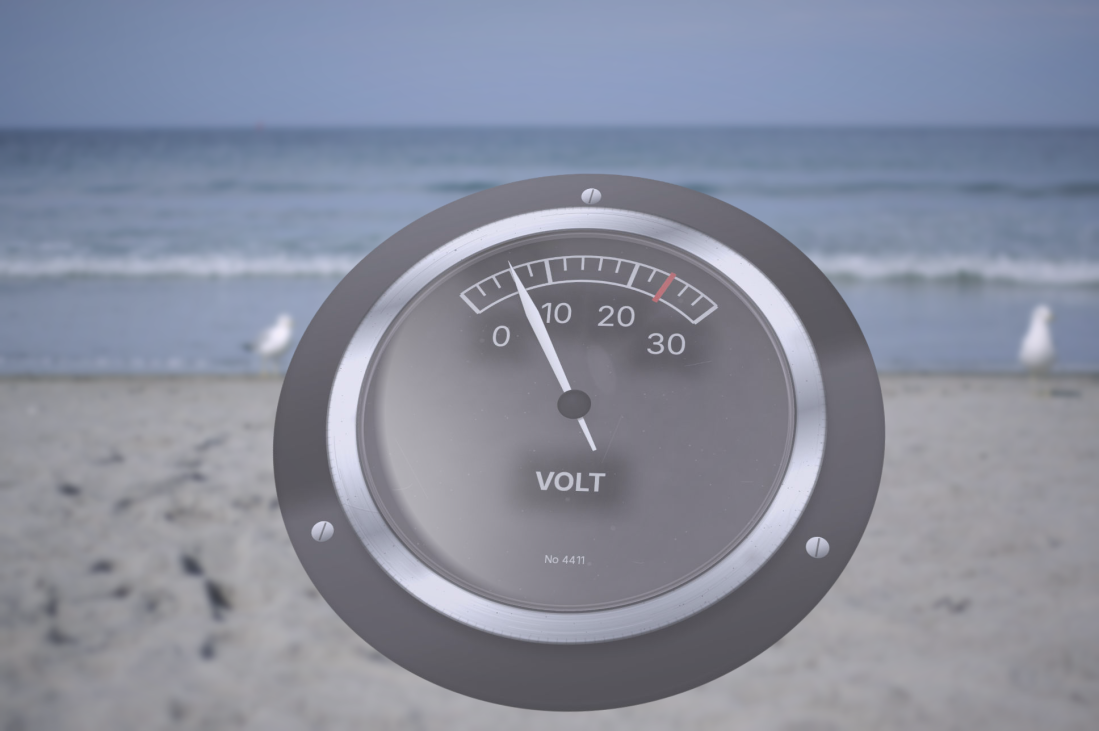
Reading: 6 V
